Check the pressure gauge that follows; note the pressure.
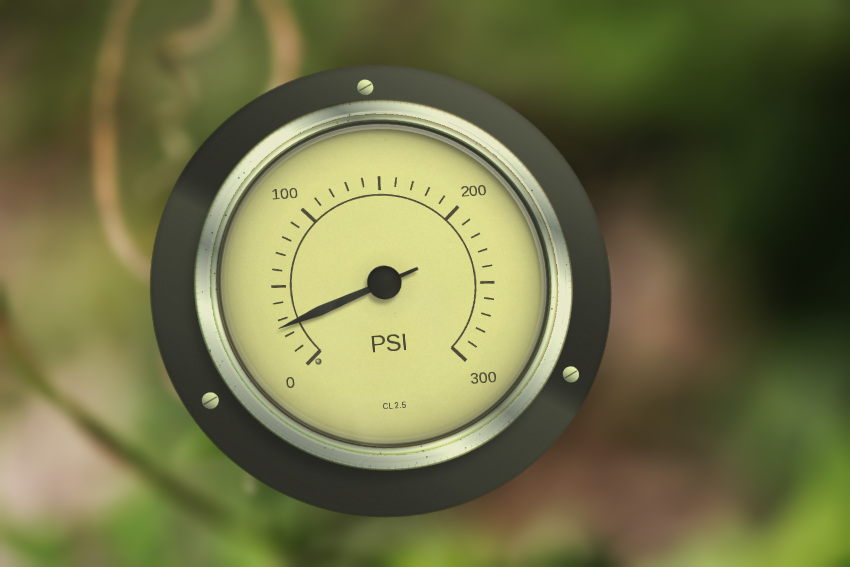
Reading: 25 psi
